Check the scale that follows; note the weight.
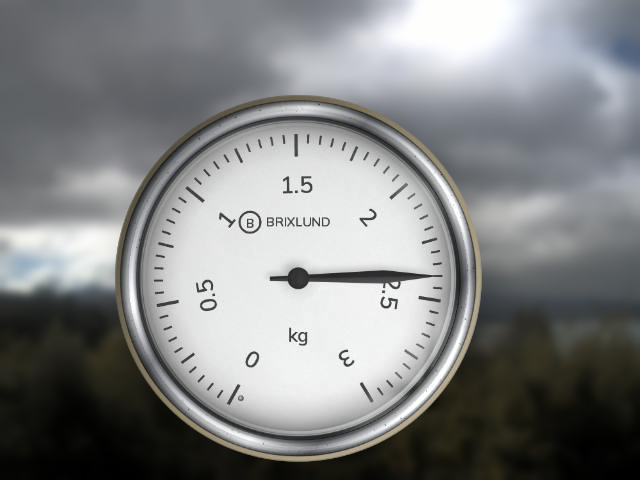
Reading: 2.4 kg
